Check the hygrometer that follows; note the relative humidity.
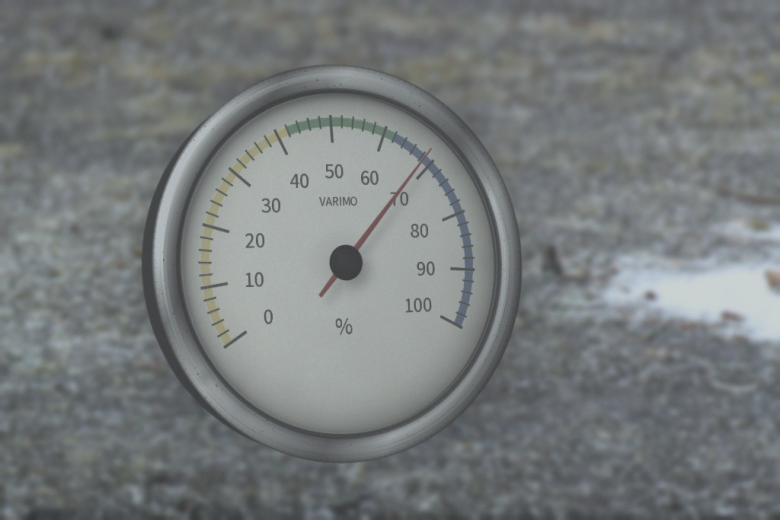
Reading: 68 %
